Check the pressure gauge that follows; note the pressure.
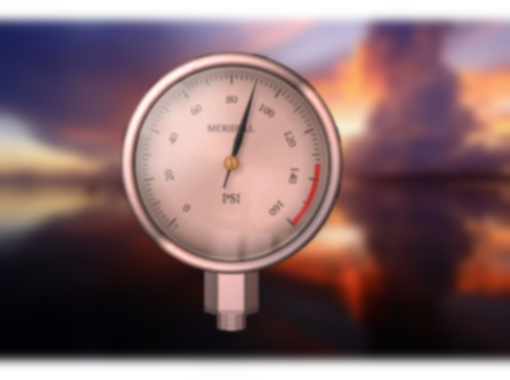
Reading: 90 psi
